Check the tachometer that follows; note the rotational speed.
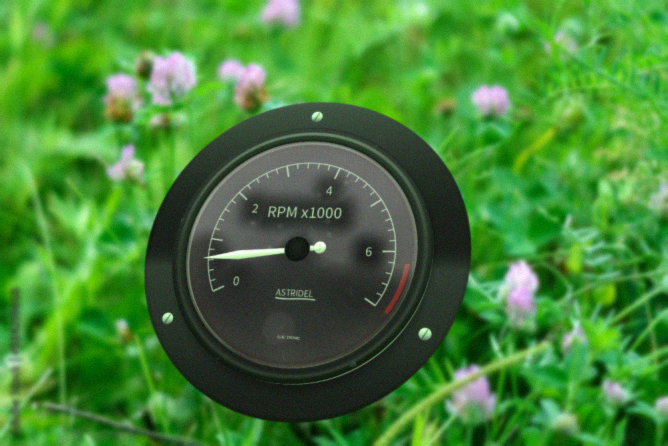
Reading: 600 rpm
